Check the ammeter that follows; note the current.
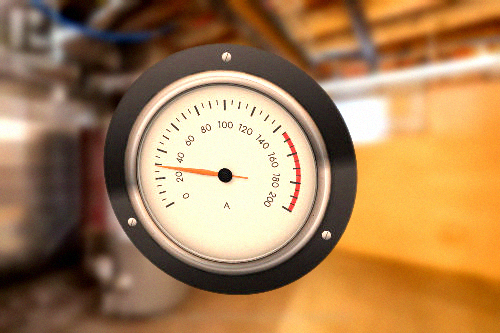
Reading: 30 A
